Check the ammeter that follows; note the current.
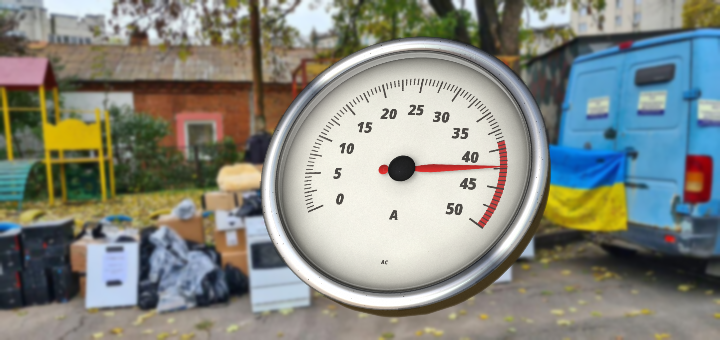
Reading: 42.5 A
